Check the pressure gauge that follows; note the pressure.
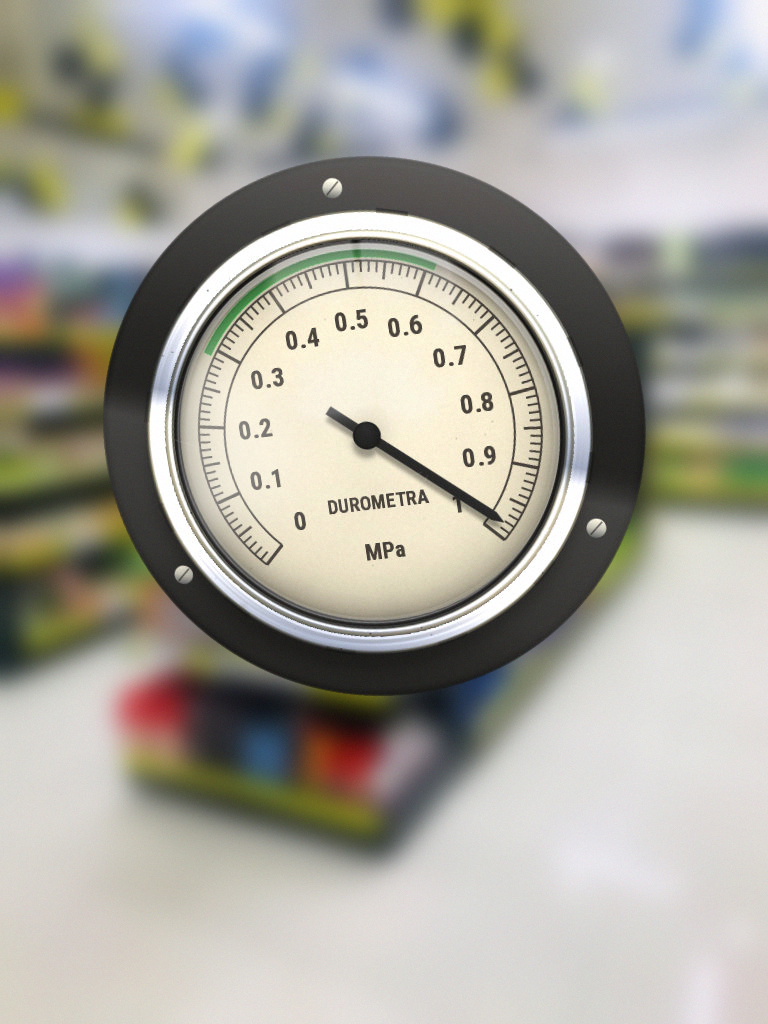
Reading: 0.98 MPa
